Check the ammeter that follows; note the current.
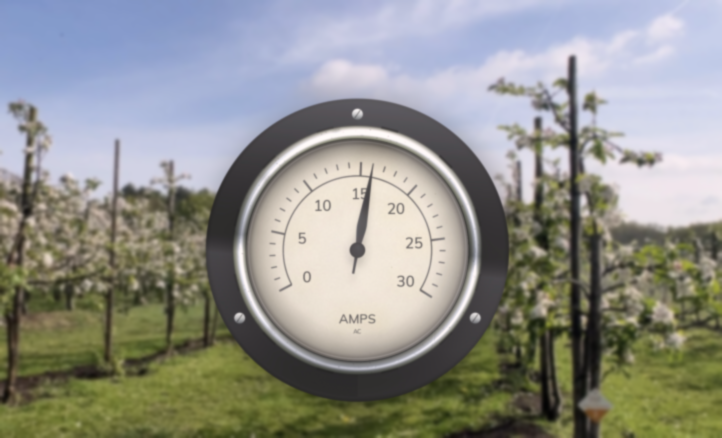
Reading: 16 A
